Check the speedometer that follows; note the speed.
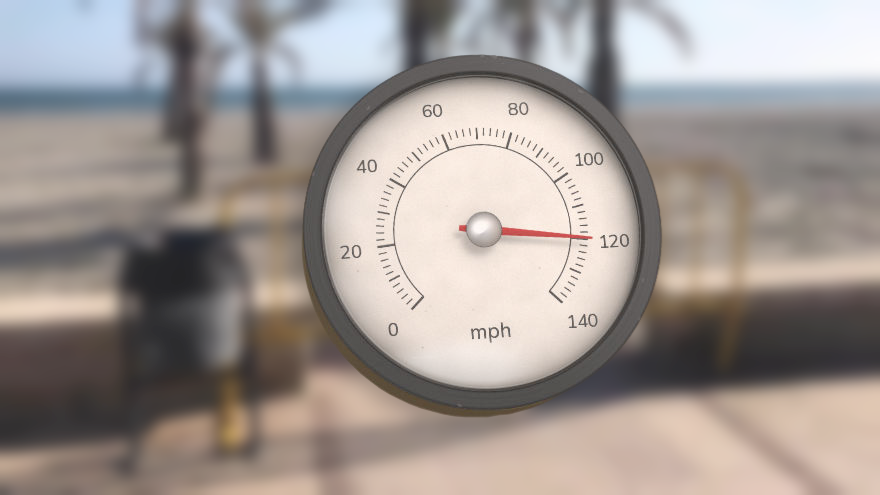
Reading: 120 mph
